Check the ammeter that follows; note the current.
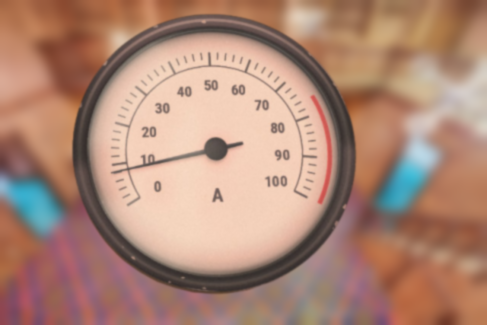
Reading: 8 A
